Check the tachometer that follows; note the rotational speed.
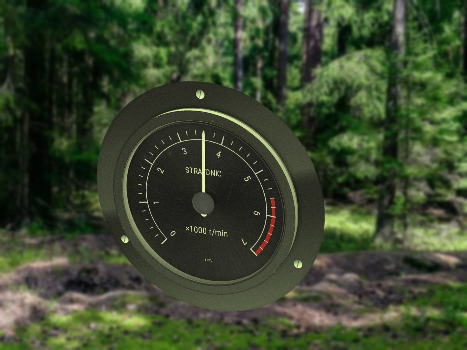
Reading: 3600 rpm
